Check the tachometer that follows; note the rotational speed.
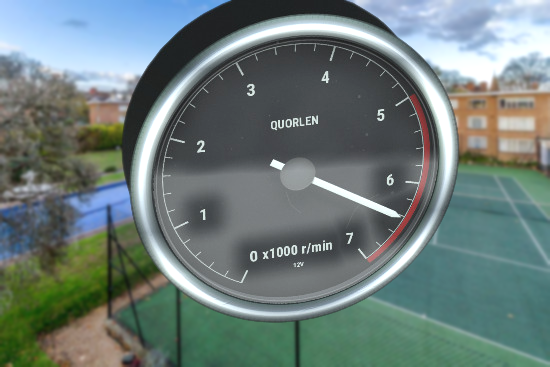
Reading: 6400 rpm
